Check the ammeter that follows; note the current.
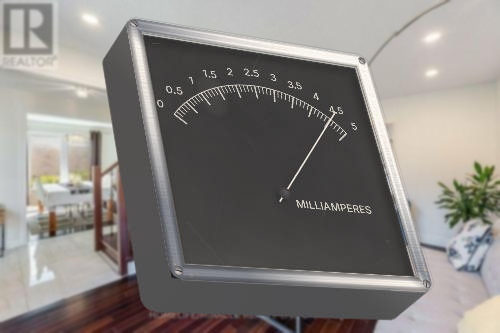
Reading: 4.5 mA
